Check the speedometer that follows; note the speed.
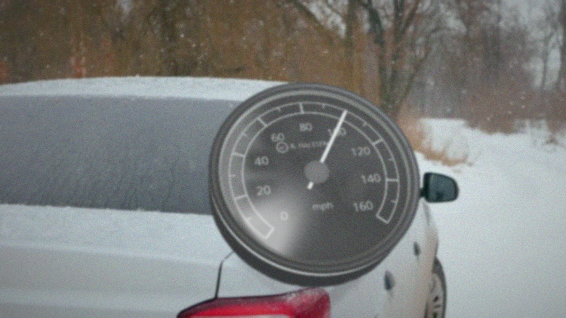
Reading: 100 mph
